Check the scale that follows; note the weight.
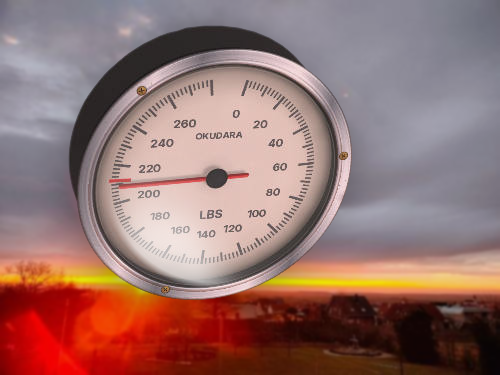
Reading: 210 lb
